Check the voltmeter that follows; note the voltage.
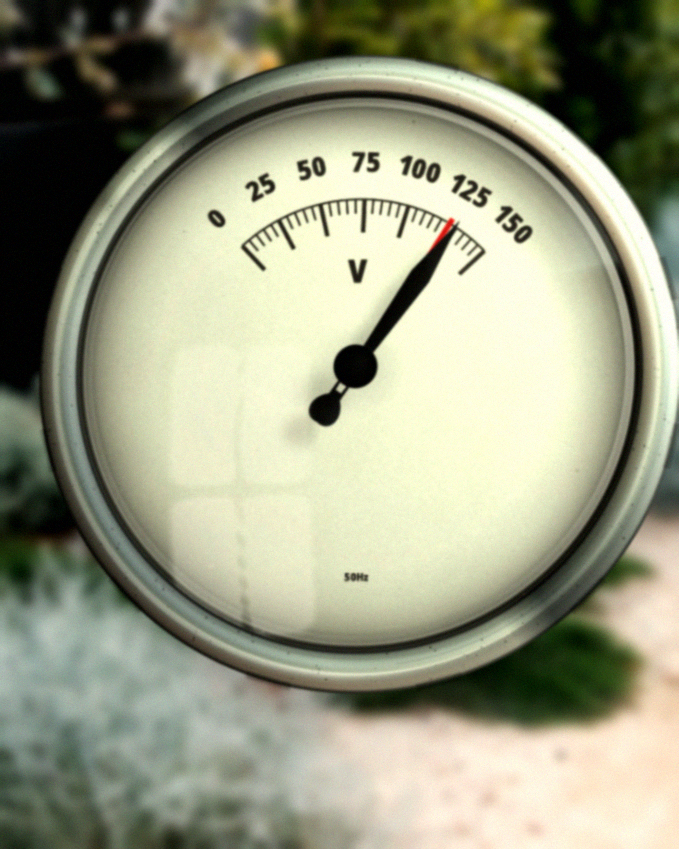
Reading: 130 V
